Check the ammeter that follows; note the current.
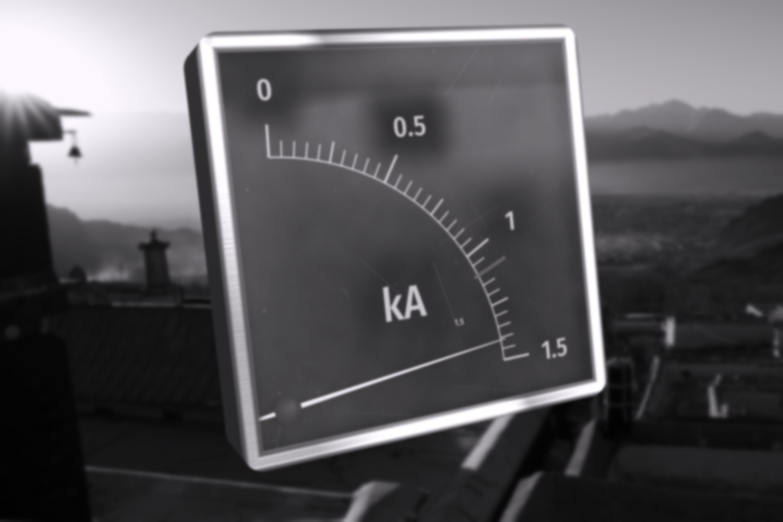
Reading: 1.4 kA
